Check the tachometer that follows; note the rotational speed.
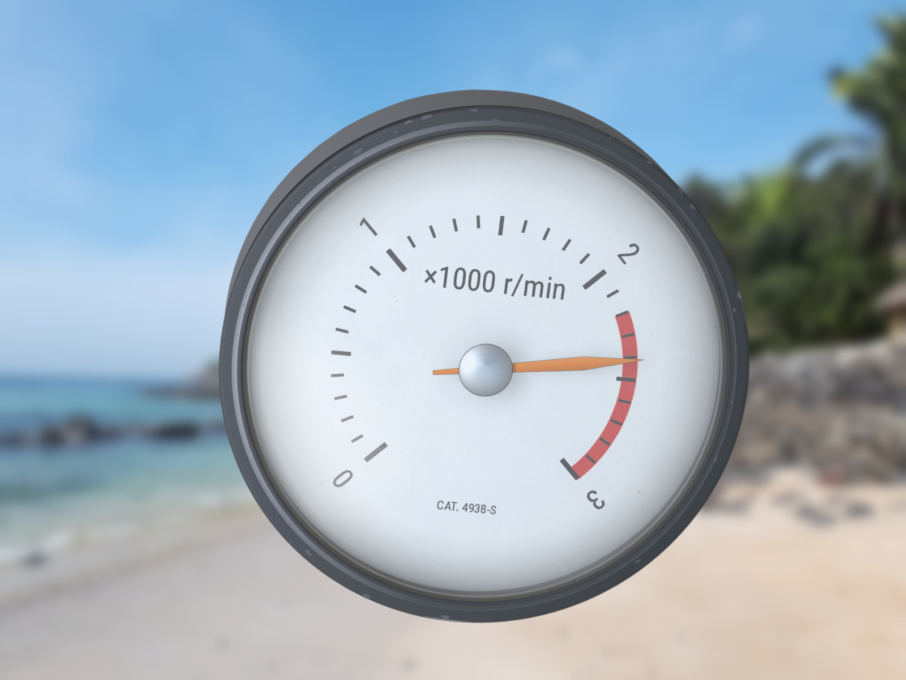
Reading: 2400 rpm
